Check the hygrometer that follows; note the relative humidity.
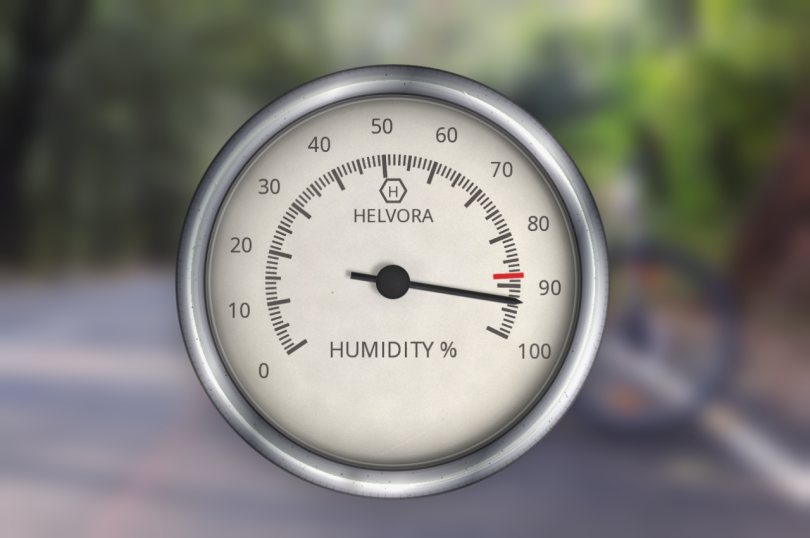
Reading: 93 %
